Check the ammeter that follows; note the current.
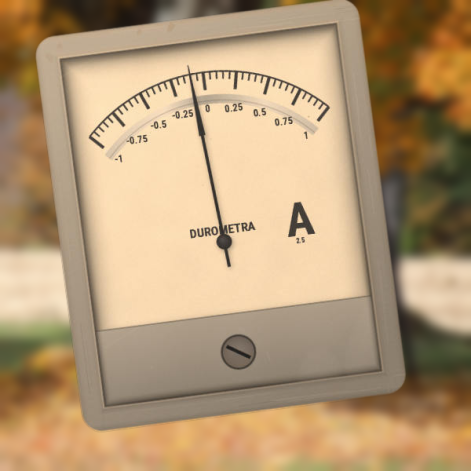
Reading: -0.1 A
